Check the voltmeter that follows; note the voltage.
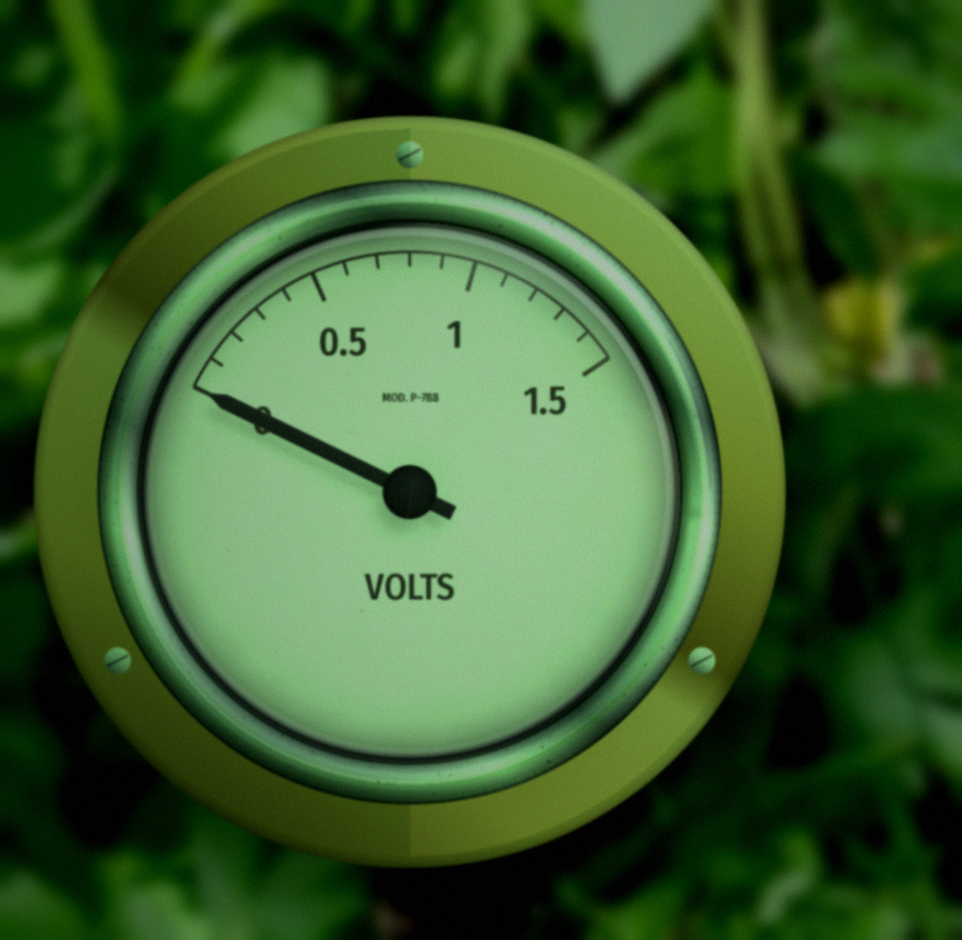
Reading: 0 V
